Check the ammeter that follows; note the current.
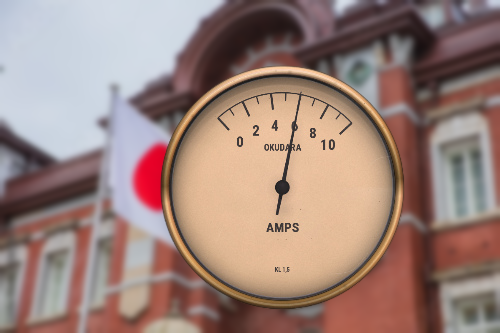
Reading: 6 A
